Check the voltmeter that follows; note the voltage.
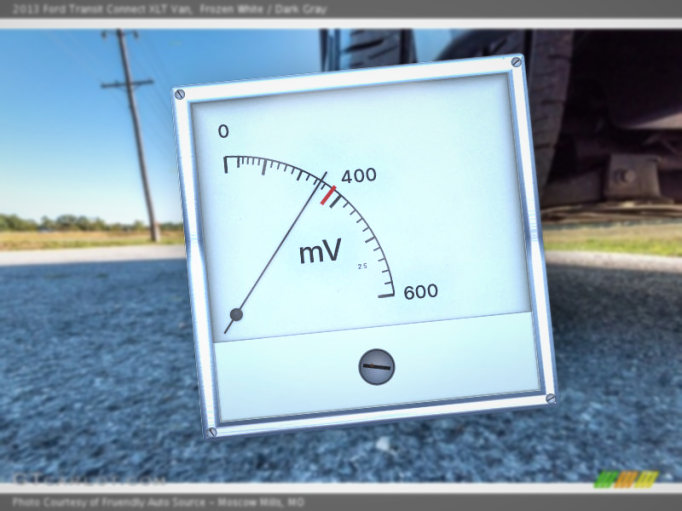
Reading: 350 mV
